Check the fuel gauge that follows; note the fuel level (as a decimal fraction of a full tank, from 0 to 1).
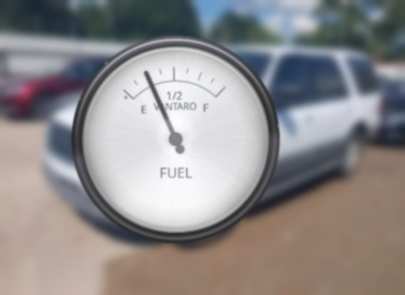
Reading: 0.25
